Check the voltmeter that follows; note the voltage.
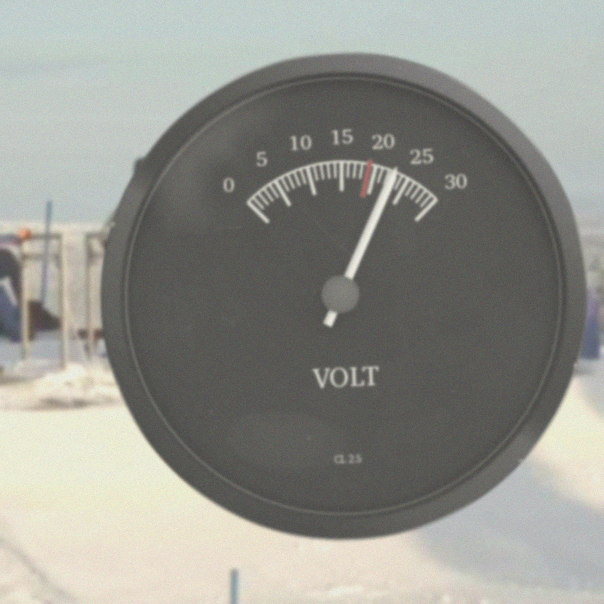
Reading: 23 V
